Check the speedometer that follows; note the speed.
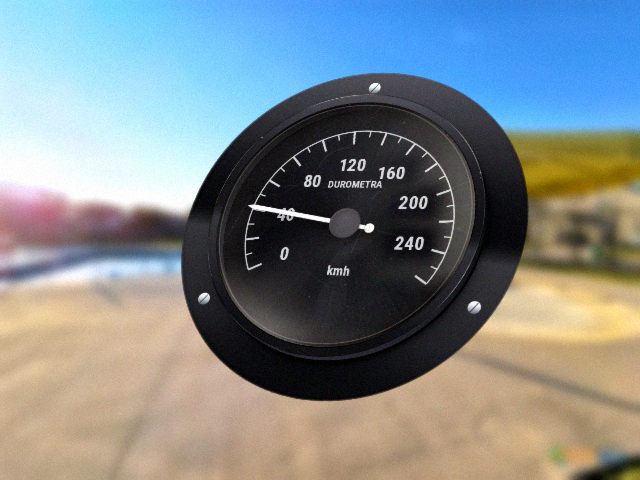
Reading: 40 km/h
